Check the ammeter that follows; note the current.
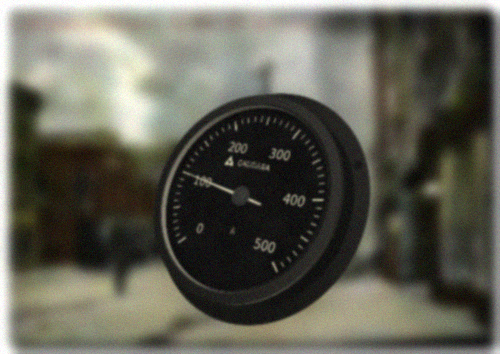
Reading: 100 A
